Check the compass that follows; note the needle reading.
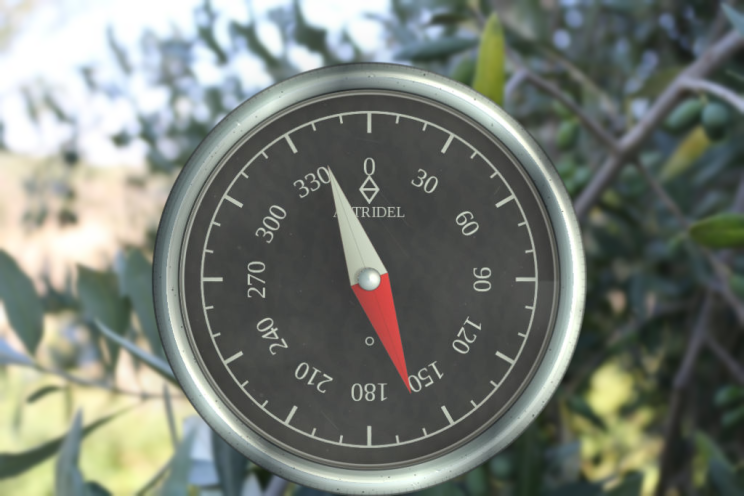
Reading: 160 °
